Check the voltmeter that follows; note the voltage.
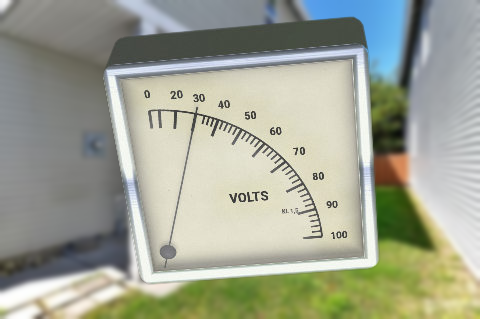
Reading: 30 V
